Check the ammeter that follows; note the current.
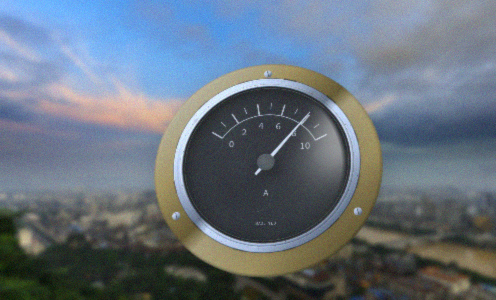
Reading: 8 A
